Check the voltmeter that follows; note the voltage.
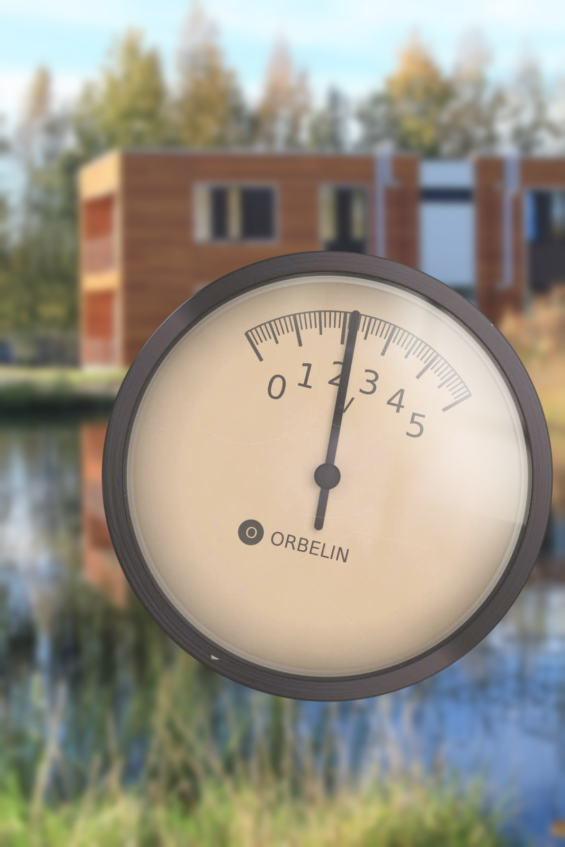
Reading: 2.2 V
